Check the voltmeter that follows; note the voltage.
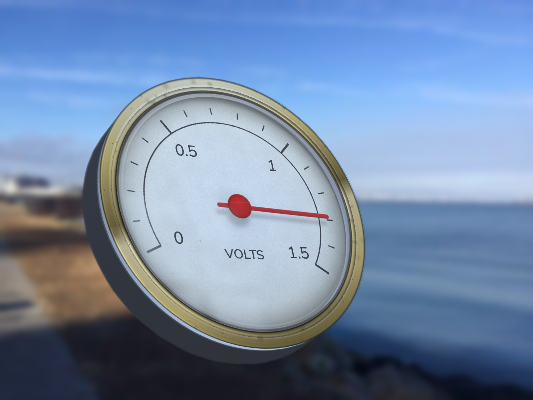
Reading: 1.3 V
